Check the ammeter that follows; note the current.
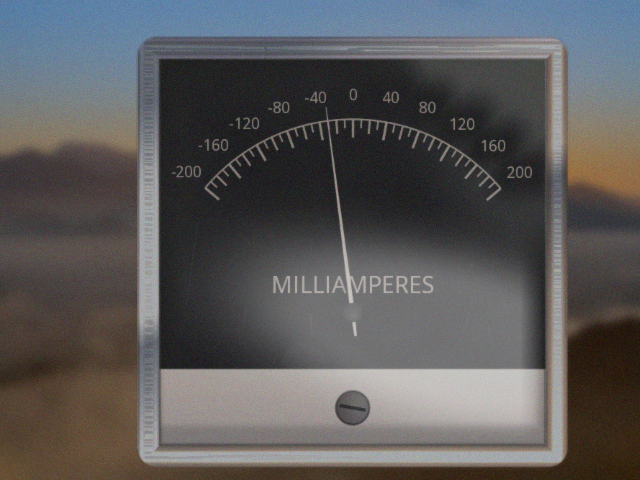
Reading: -30 mA
